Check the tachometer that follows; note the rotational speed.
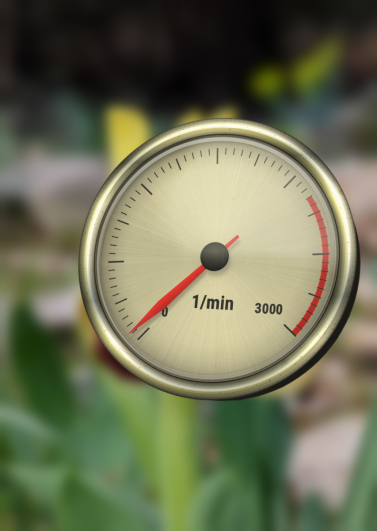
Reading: 50 rpm
